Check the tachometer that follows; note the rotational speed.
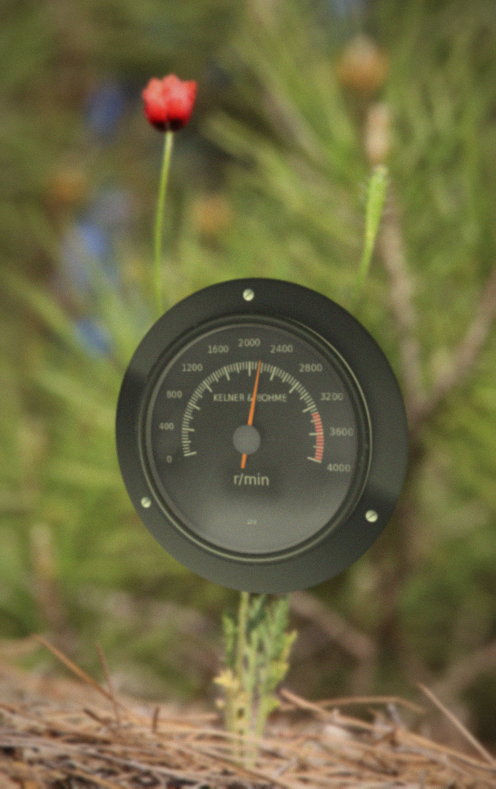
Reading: 2200 rpm
